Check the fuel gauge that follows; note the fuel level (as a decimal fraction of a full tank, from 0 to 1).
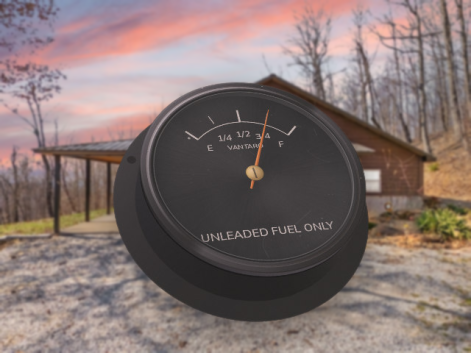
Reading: 0.75
